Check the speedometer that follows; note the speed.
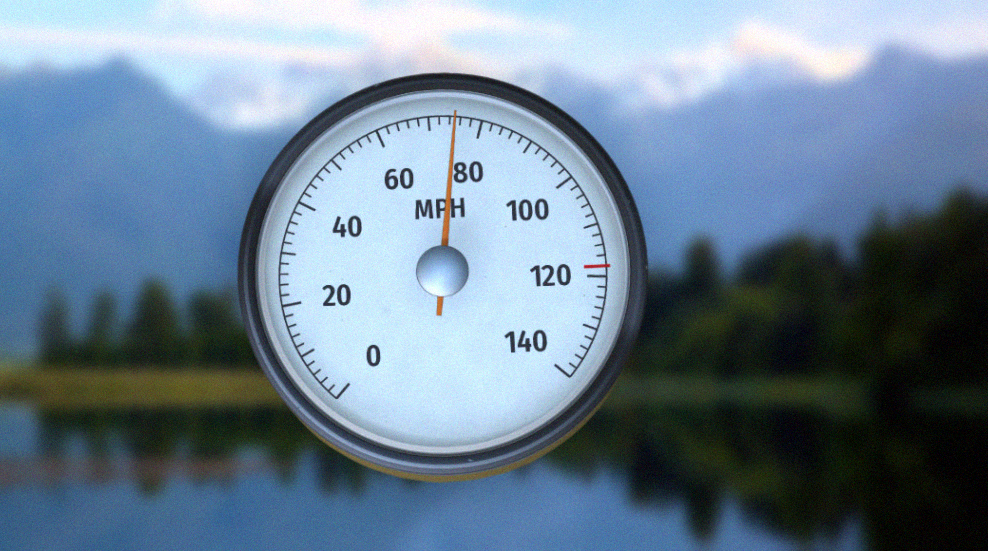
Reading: 75 mph
